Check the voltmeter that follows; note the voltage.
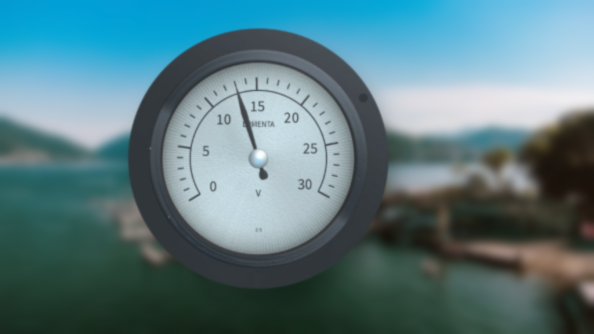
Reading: 13 V
